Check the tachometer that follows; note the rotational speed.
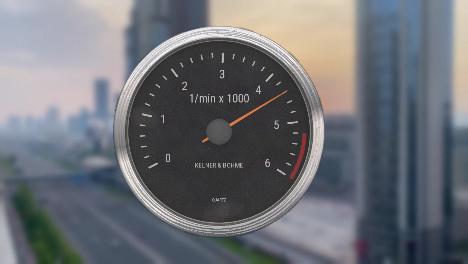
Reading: 4400 rpm
